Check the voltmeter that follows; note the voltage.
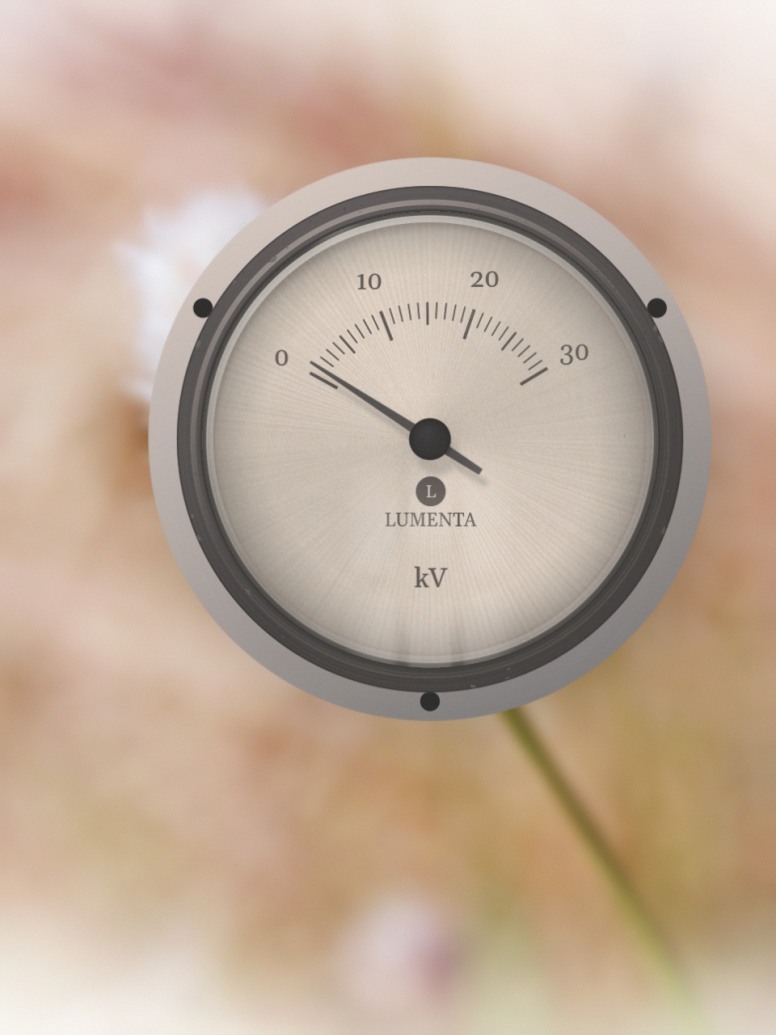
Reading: 1 kV
